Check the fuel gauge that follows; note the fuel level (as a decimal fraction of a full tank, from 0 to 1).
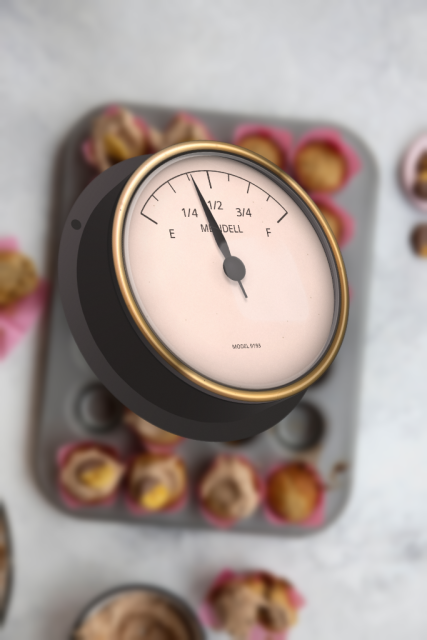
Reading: 0.375
